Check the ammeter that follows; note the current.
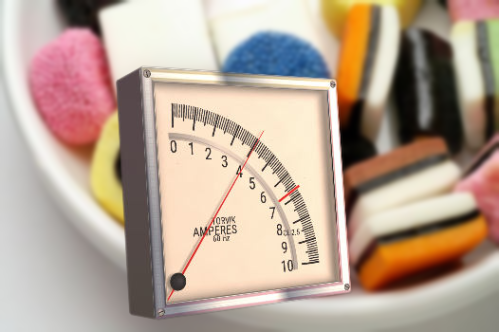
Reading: 4 A
